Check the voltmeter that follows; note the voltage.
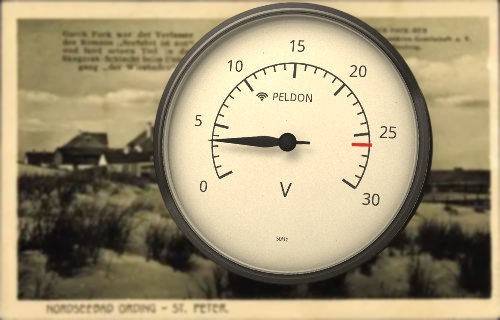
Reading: 3.5 V
